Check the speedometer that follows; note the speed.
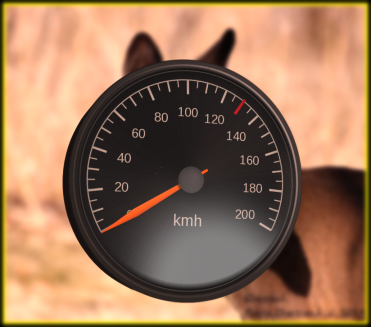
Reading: 0 km/h
